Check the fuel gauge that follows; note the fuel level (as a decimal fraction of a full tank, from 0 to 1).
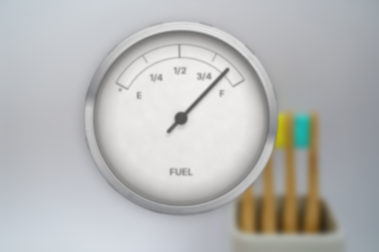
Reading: 0.875
